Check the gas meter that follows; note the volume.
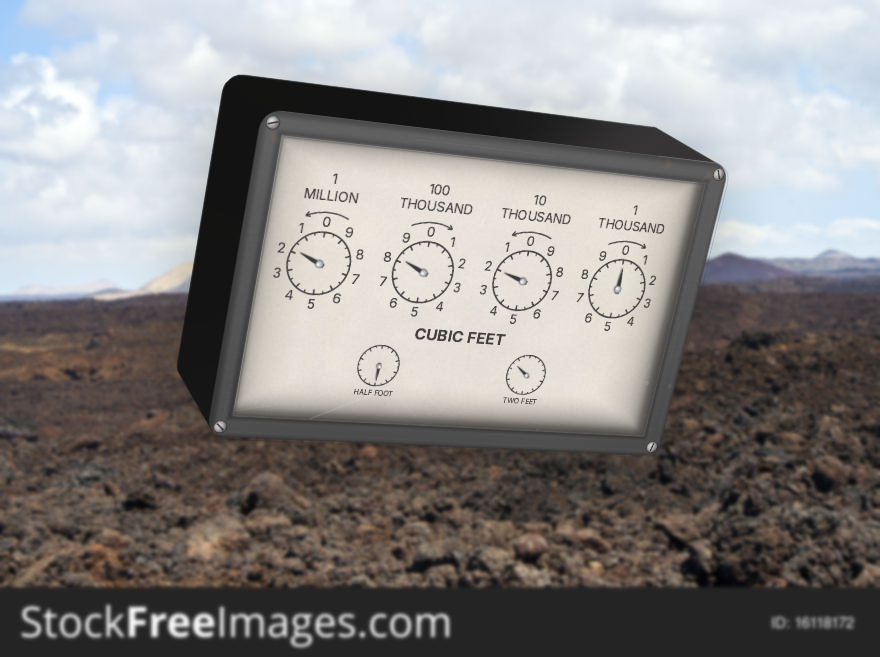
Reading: 182000 ft³
